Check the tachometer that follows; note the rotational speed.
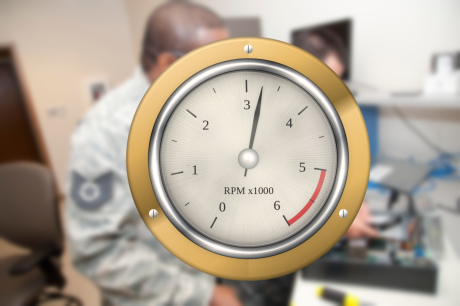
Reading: 3250 rpm
